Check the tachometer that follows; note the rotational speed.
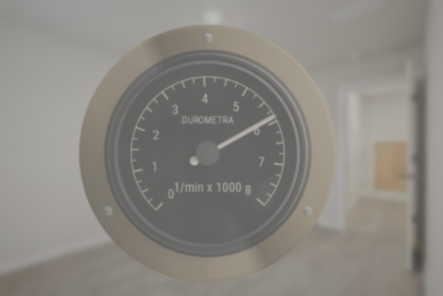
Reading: 5875 rpm
